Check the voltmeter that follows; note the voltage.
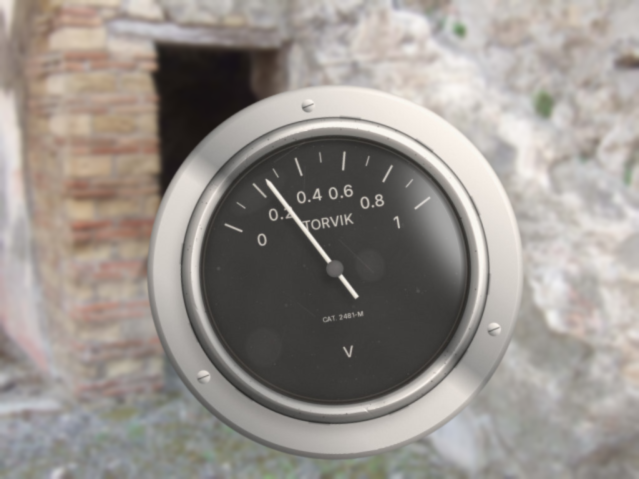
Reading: 0.25 V
